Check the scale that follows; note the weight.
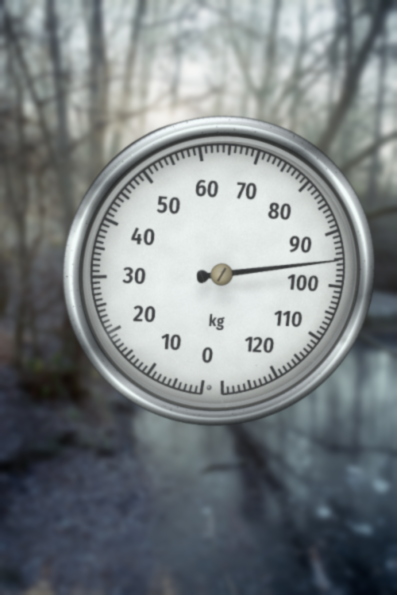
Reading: 95 kg
